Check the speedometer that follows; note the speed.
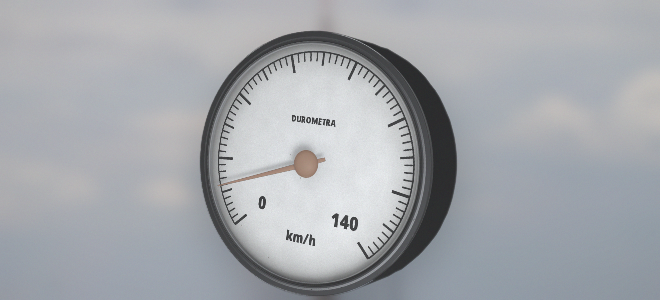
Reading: 12 km/h
